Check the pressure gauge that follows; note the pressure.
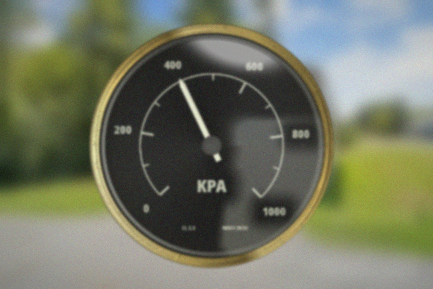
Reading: 400 kPa
